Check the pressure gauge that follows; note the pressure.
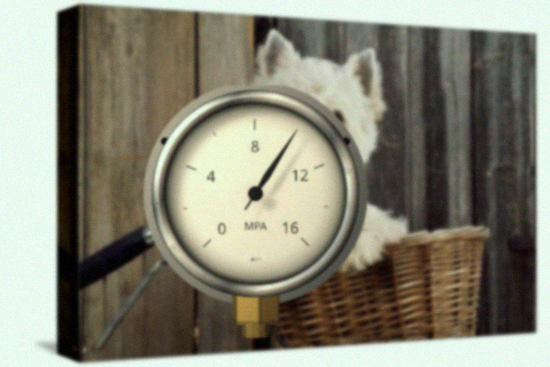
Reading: 10 MPa
